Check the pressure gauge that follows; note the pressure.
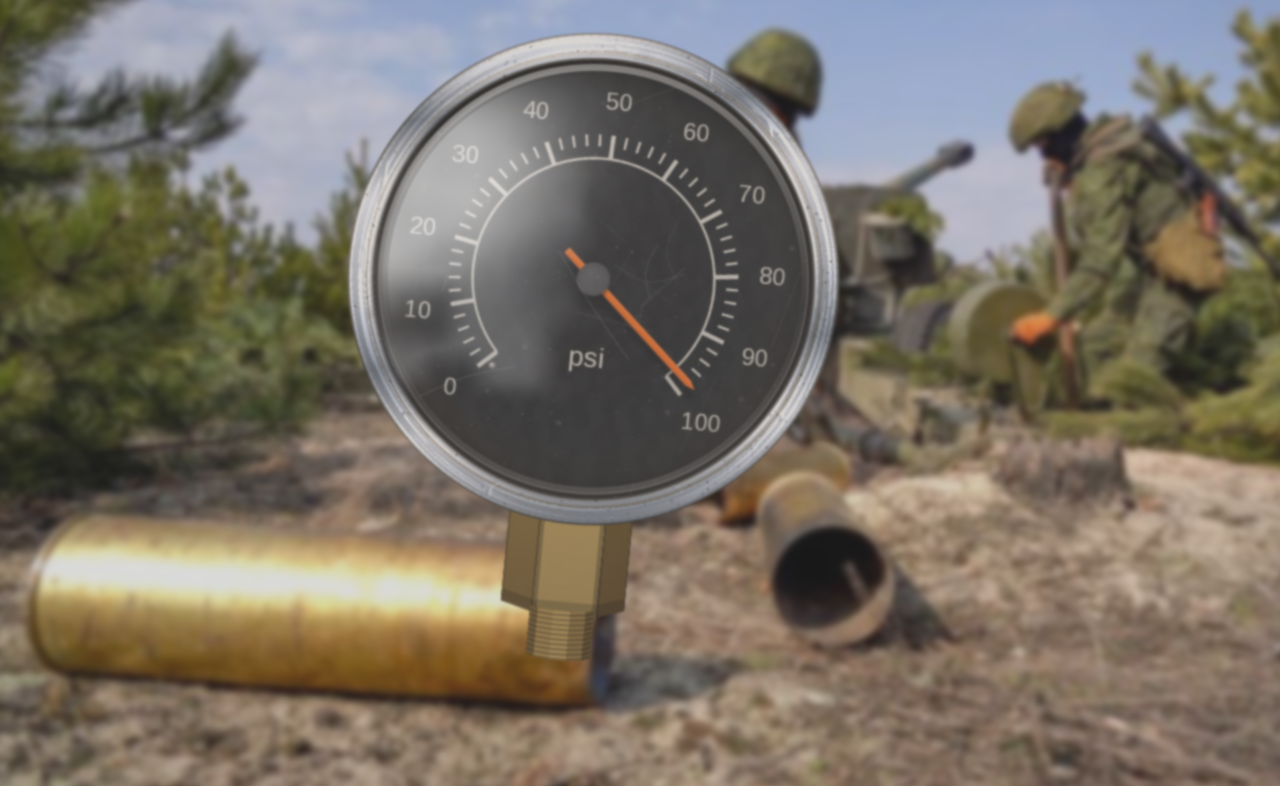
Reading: 98 psi
